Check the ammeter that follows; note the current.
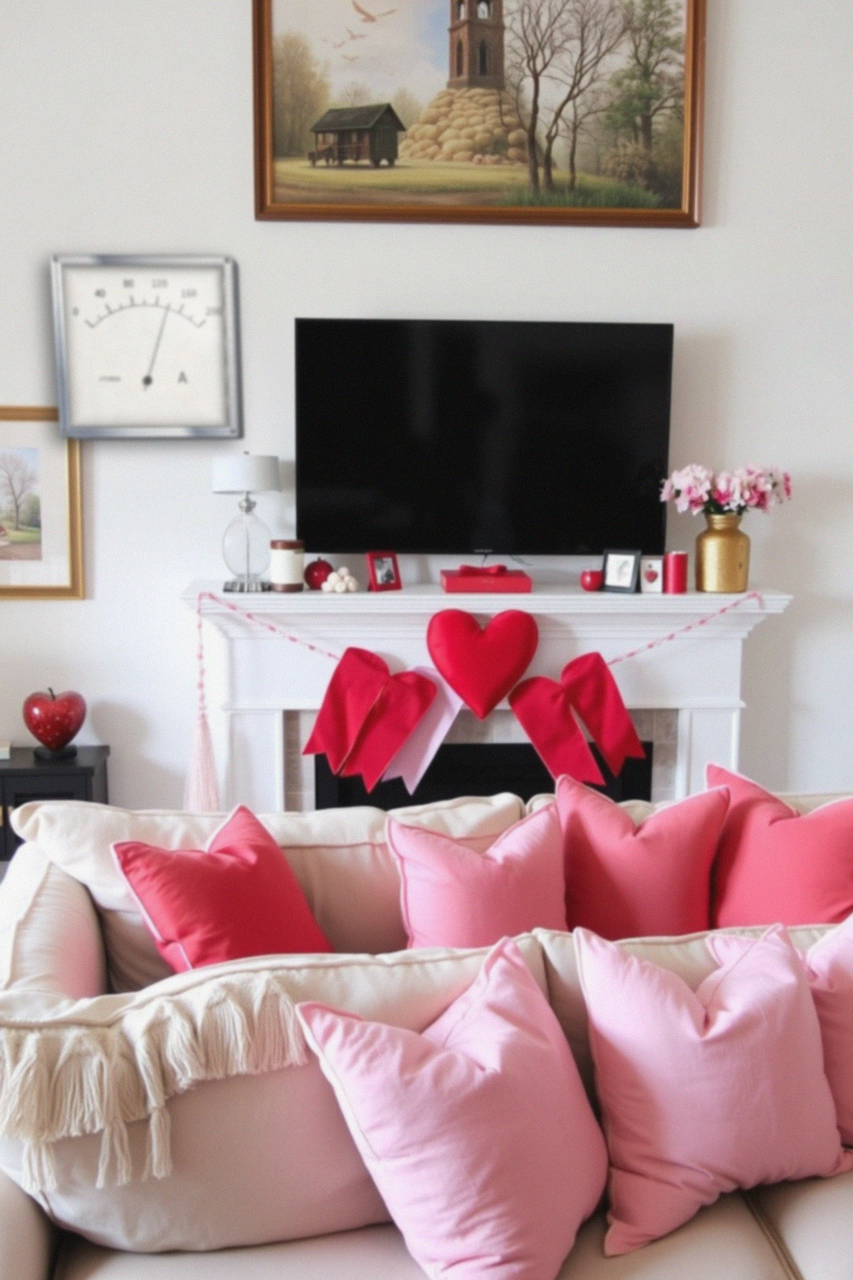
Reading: 140 A
